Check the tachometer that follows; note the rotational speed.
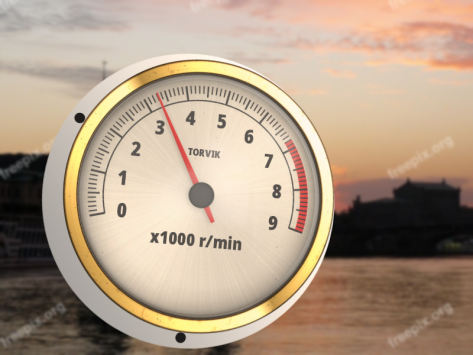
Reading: 3300 rpm
